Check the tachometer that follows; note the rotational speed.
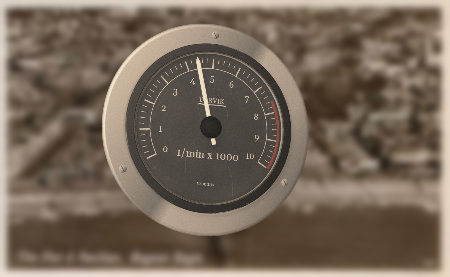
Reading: 4400 rpm
